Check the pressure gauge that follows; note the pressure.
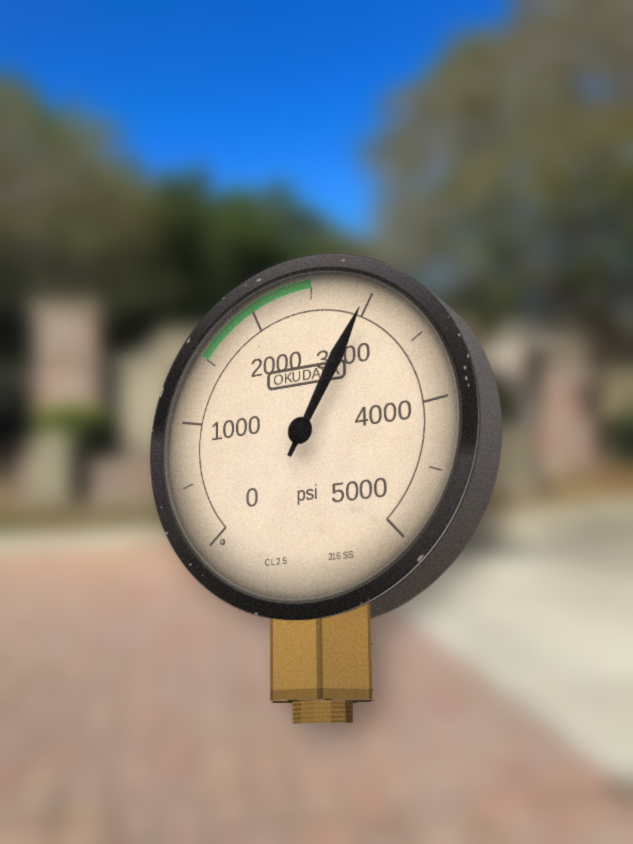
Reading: 3000 psi
